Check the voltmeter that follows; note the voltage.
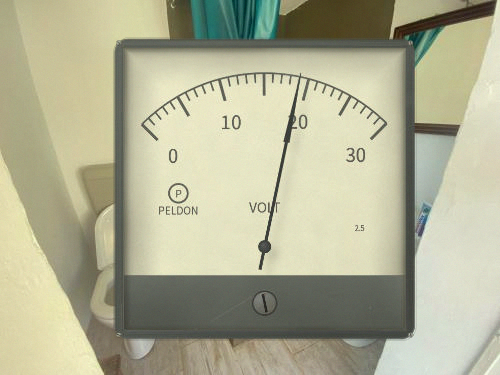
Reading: 19 V
